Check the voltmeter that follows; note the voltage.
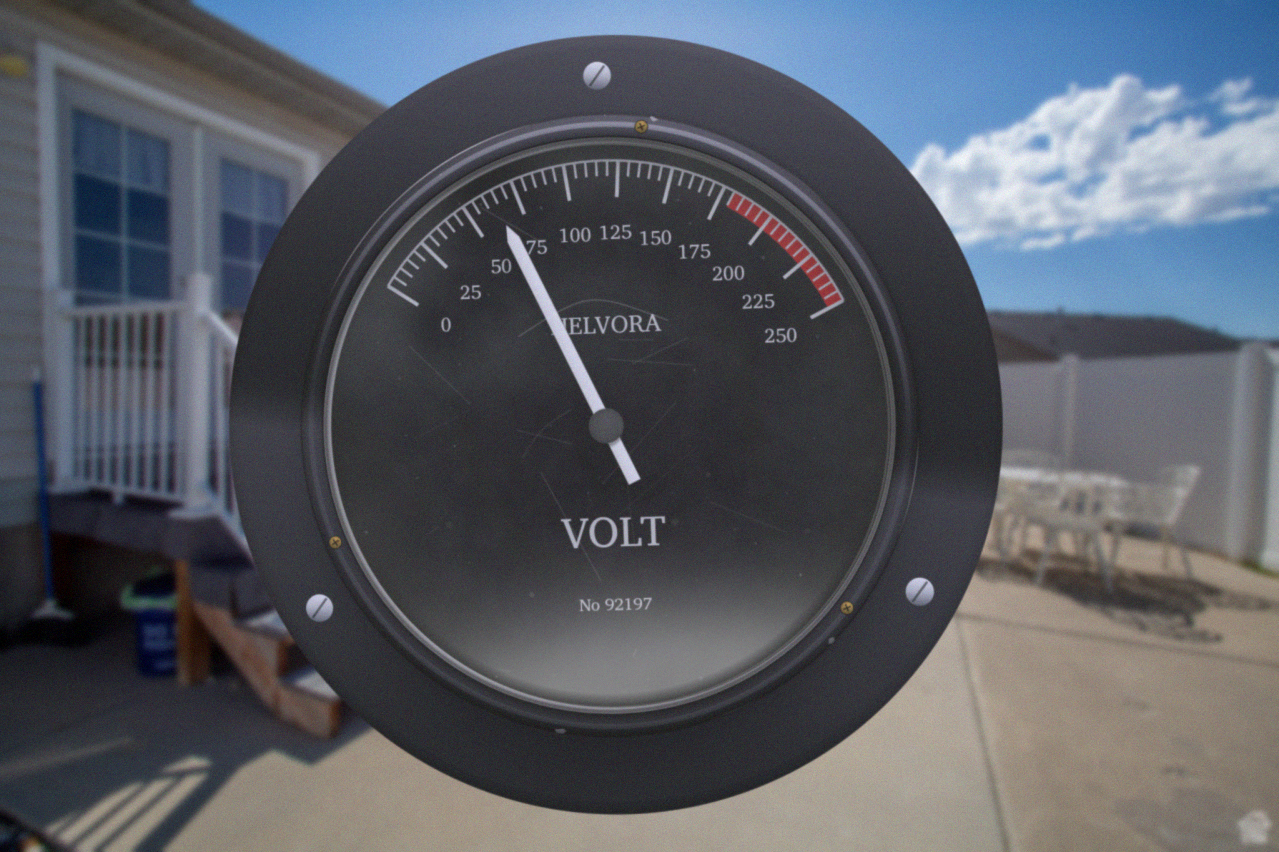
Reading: 65 V
